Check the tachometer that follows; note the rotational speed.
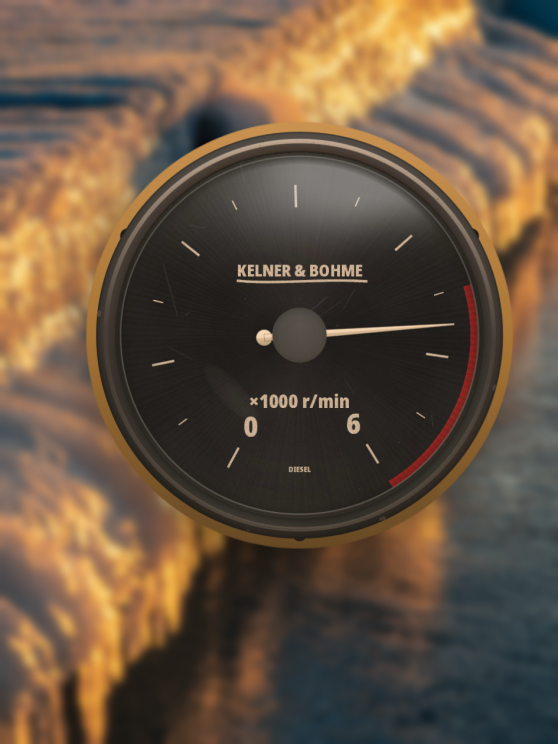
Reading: 4750 rpm
